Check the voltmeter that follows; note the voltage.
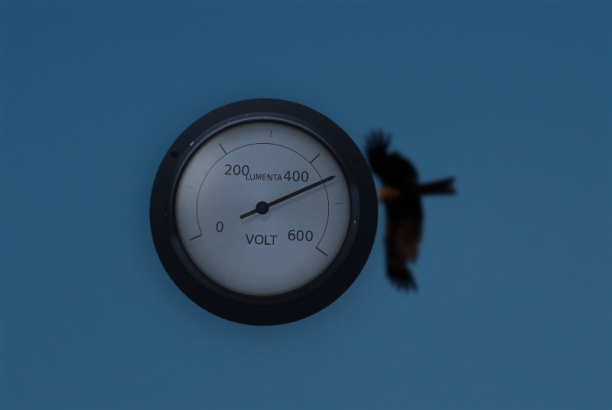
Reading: 450 V
